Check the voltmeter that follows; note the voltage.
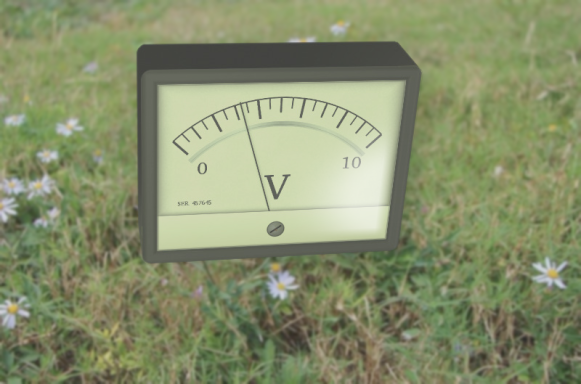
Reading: 3.25 V
